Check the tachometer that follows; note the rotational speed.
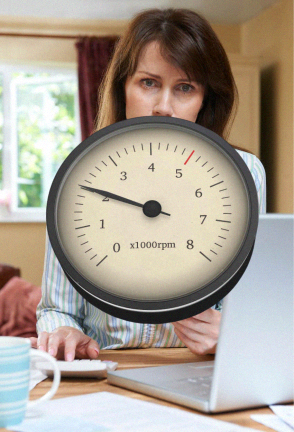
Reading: 2000 rpm
